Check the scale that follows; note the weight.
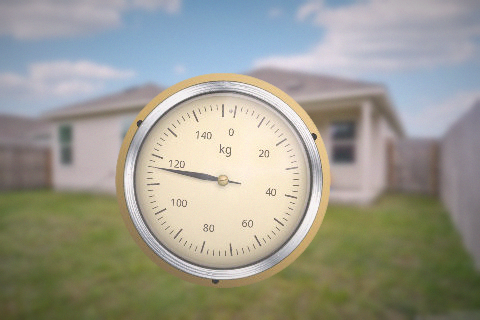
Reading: 116 kg
